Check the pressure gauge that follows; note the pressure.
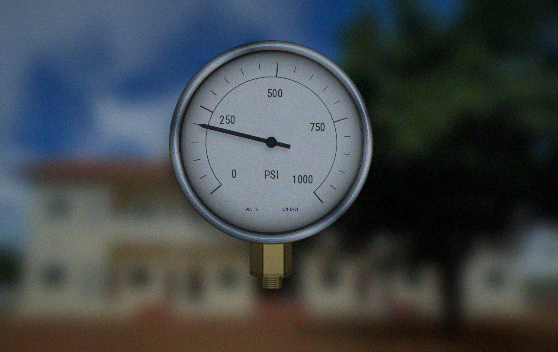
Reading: 200 psi
